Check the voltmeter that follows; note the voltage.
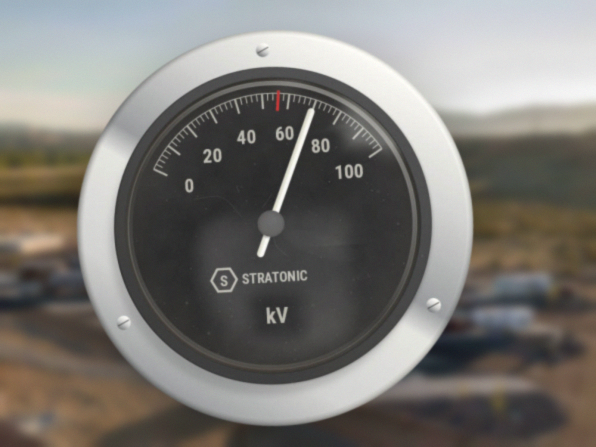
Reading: 70 kV
